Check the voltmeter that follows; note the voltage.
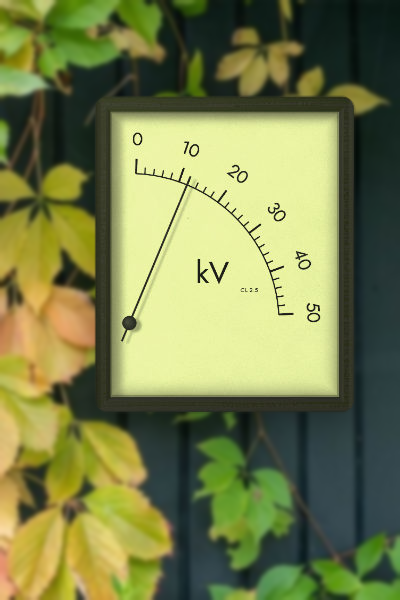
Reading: 12 kV
